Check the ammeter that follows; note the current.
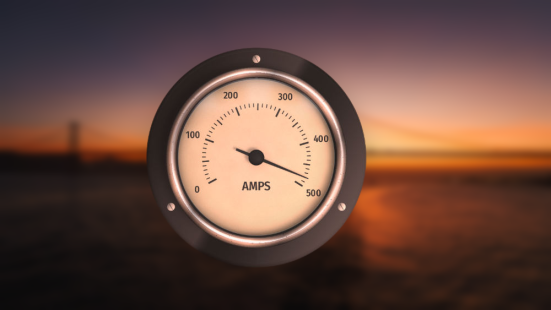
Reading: 480 A
